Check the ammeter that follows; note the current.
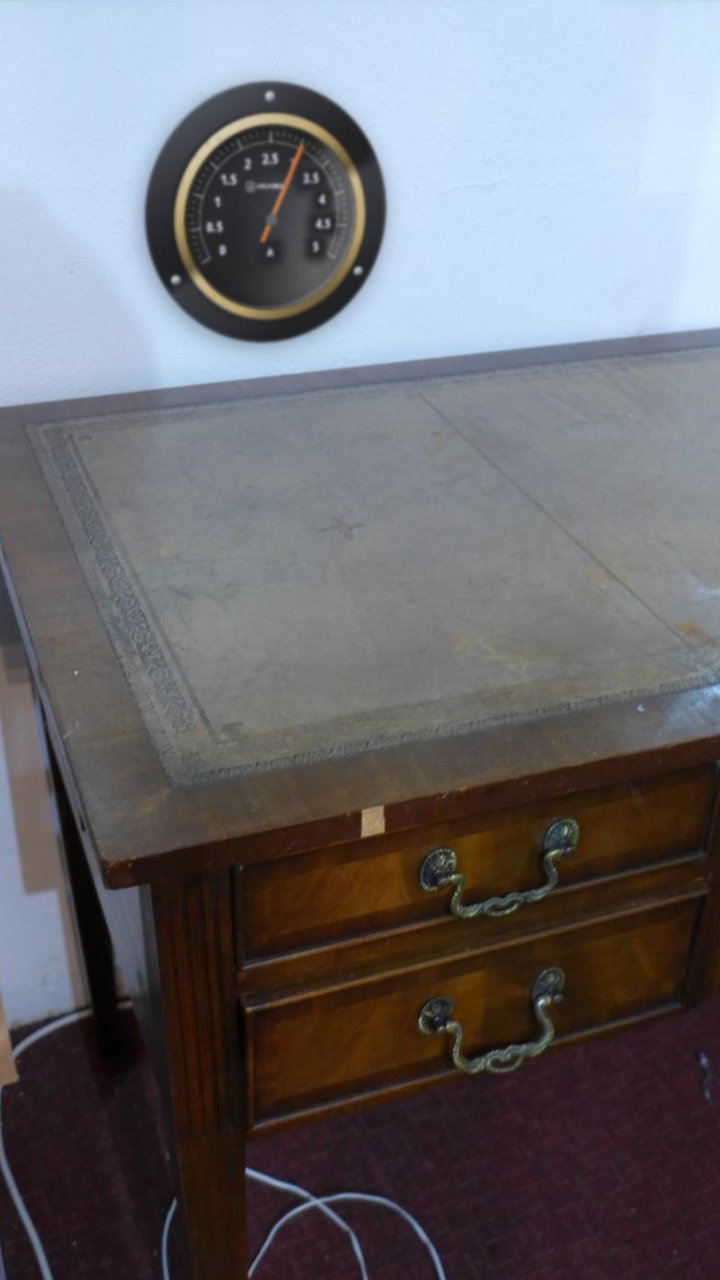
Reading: 3 A
